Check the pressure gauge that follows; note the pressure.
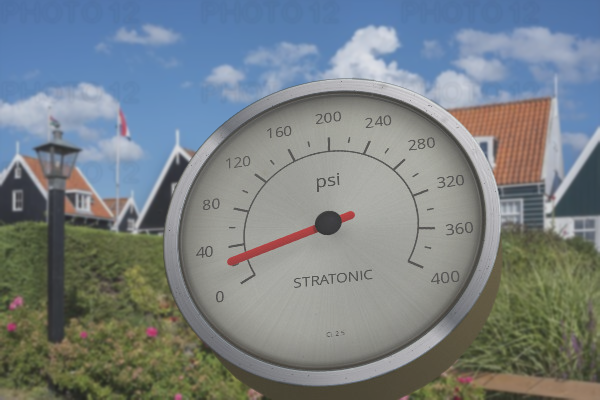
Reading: 20 psi
